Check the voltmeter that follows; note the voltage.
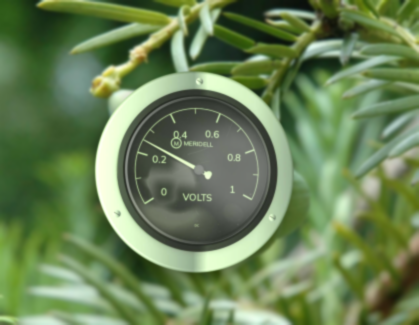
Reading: 0.25 V
